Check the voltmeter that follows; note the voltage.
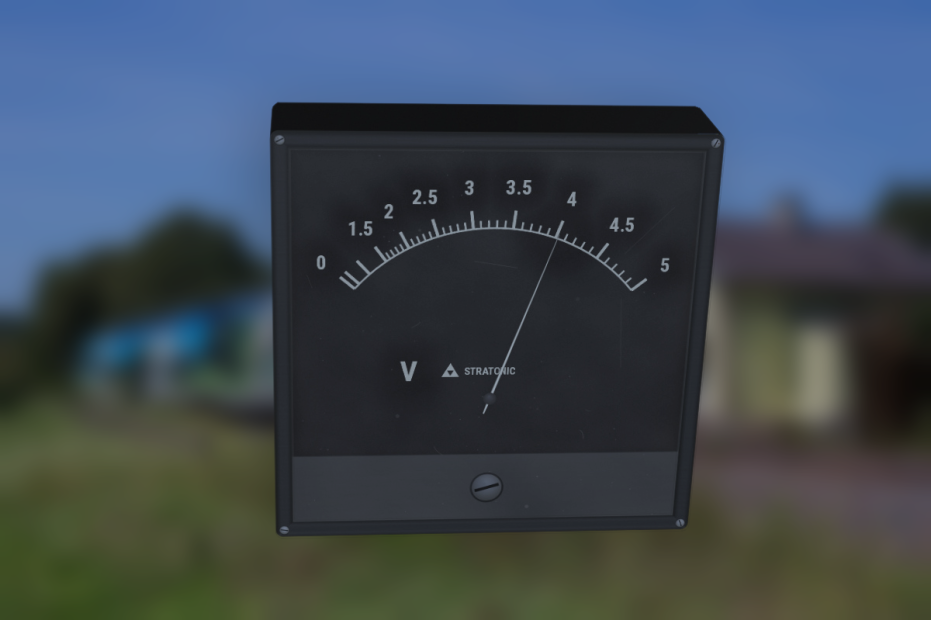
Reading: 4 V
